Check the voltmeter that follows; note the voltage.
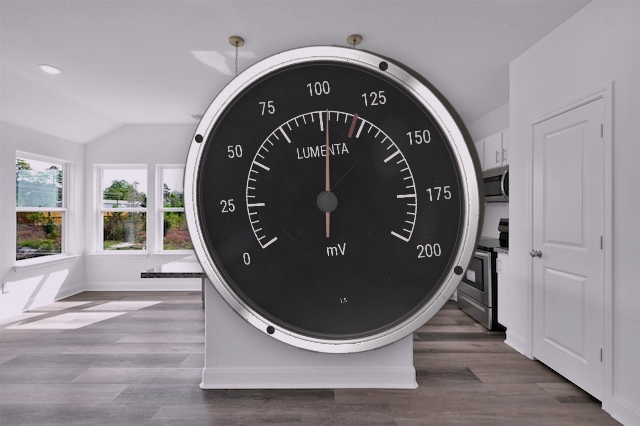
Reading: 105 mV
